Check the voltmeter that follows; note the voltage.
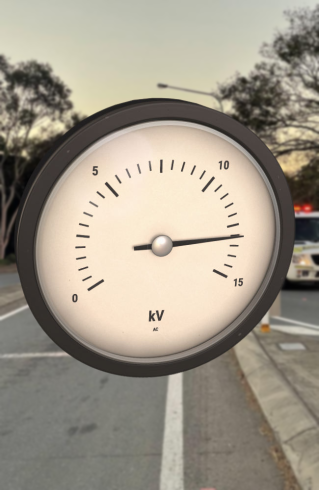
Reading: 13 kV
